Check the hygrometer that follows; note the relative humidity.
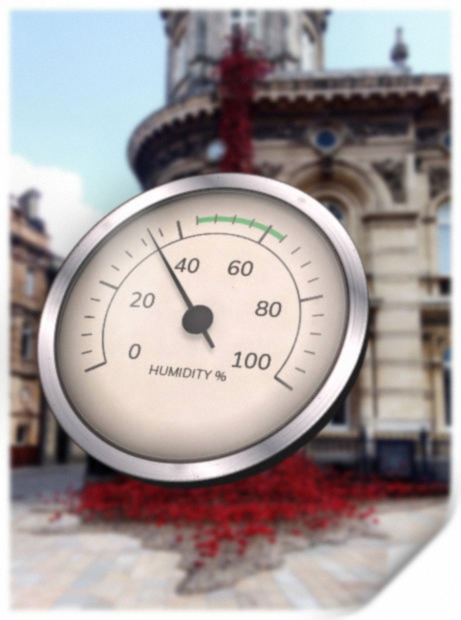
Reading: 34 %
